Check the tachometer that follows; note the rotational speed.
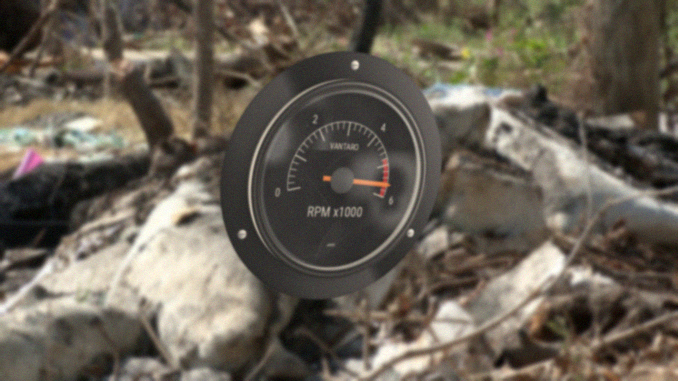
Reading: 5600 rpm
